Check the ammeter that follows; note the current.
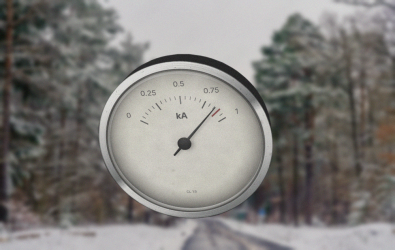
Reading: 0.85 kA
